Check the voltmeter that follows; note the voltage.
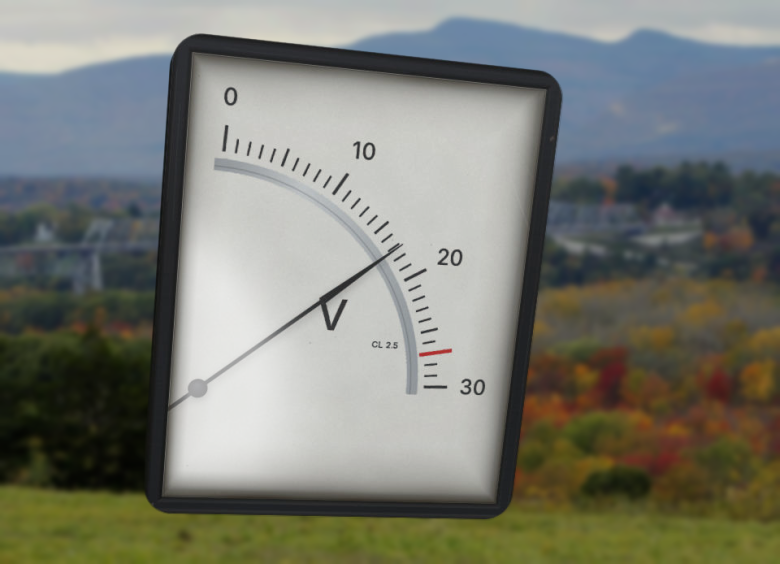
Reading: 17 V
